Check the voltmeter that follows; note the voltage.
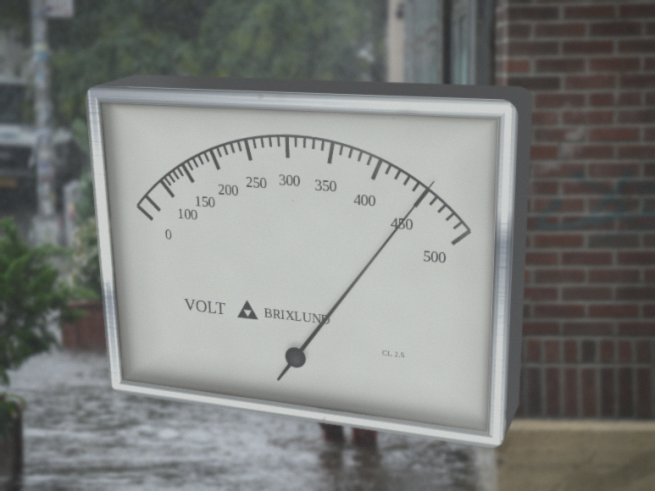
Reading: 450 V
